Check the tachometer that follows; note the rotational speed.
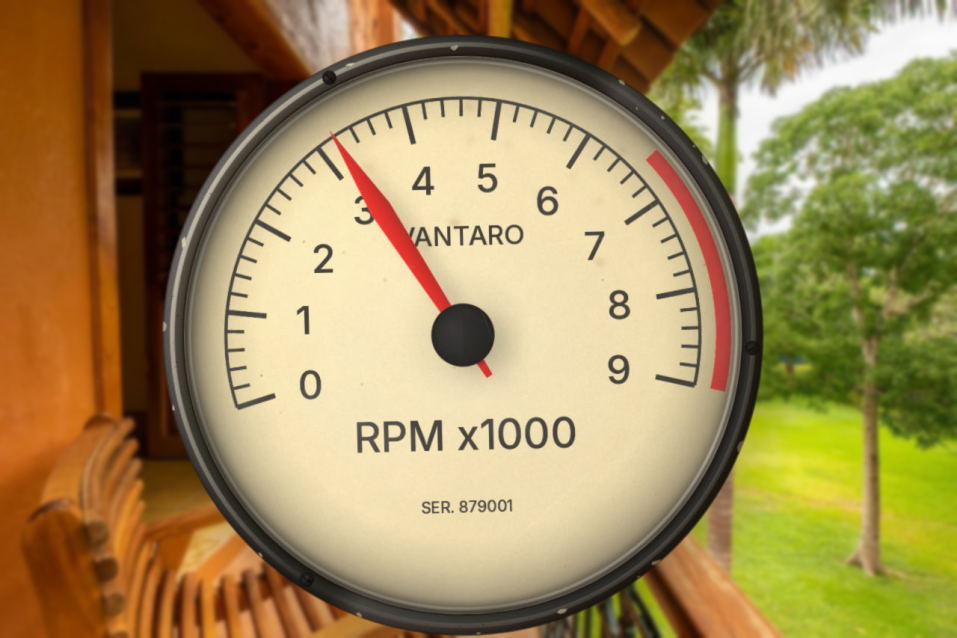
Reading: 3200 rpm
